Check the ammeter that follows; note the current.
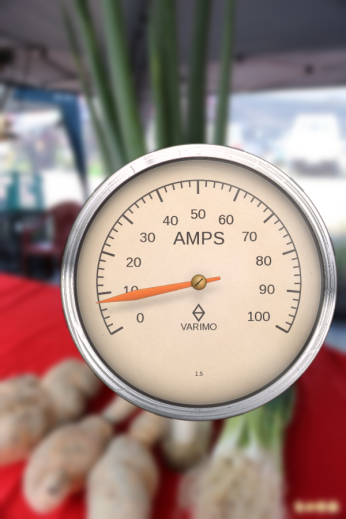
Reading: 8 A
